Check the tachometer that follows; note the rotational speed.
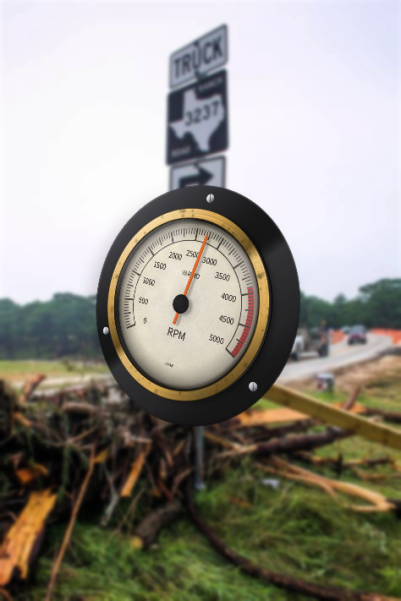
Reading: 2750 rpm
